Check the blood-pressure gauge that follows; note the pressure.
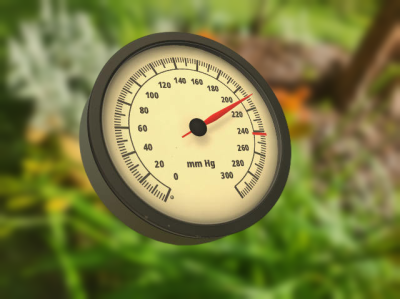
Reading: 210 mmHg
